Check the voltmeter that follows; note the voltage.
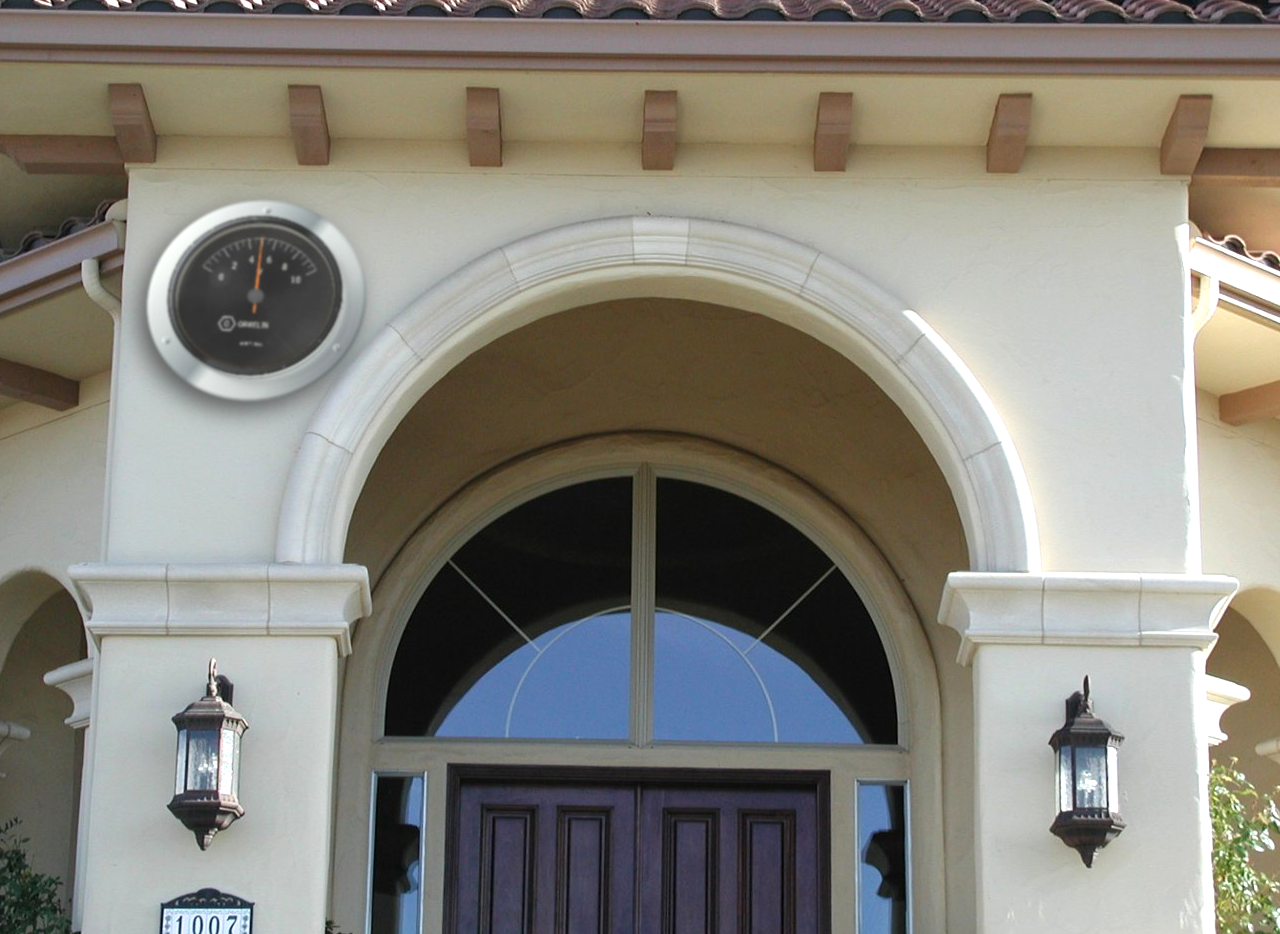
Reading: 5 V
